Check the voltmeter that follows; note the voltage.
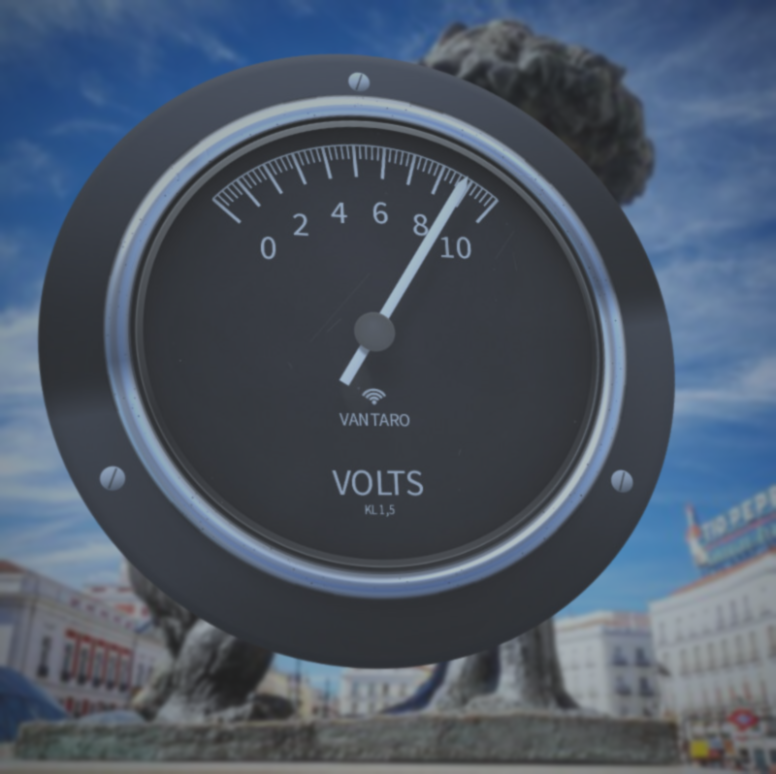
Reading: 8.8 V
